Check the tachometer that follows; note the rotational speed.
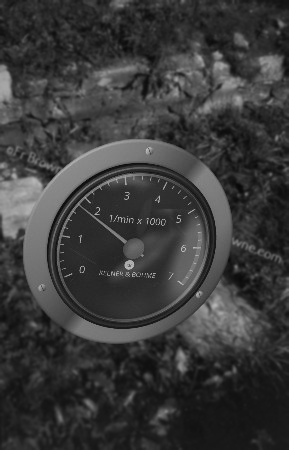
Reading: 1800 rpm
